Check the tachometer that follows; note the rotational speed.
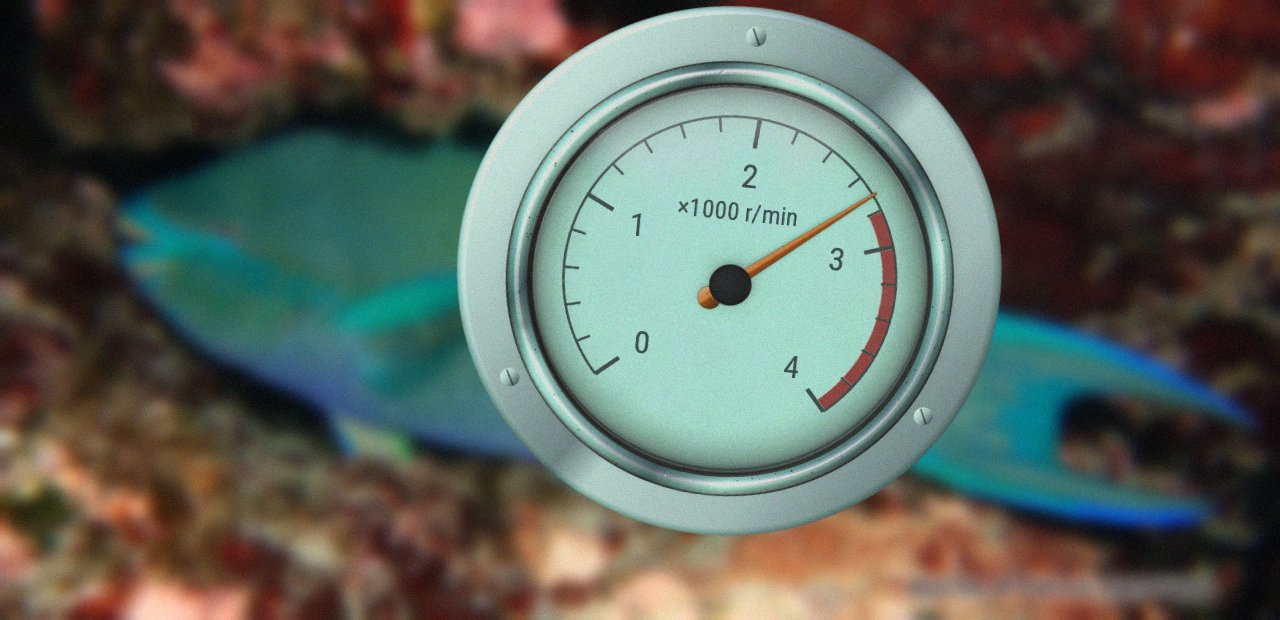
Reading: 2700 rpm
